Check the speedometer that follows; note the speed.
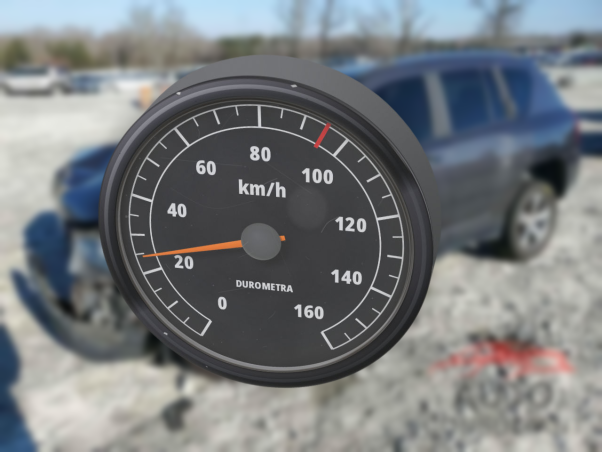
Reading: 25 km/h
